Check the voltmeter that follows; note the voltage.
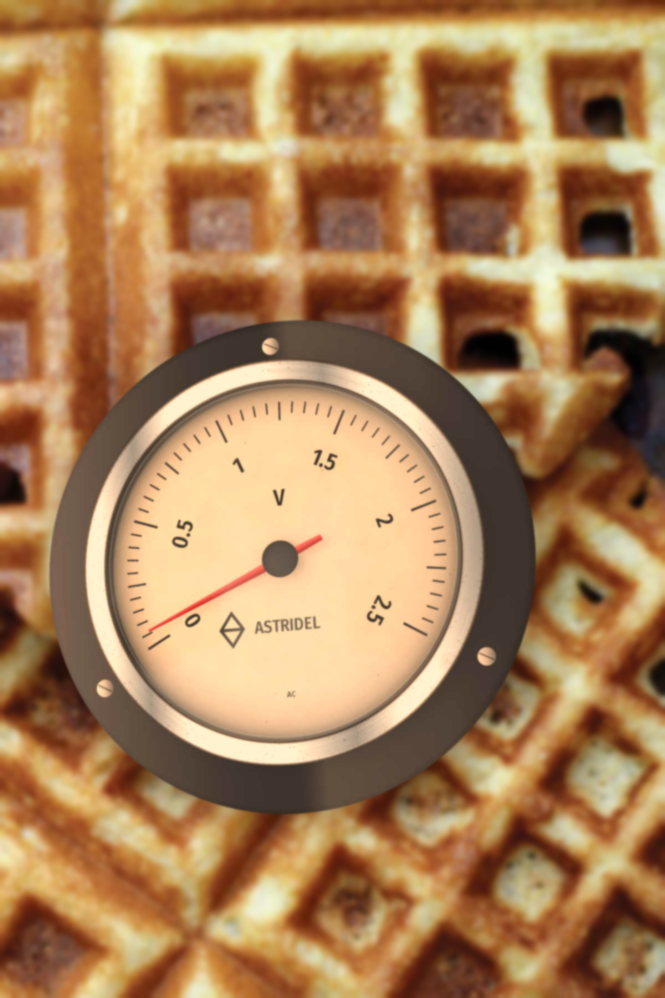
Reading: 0.05 V
